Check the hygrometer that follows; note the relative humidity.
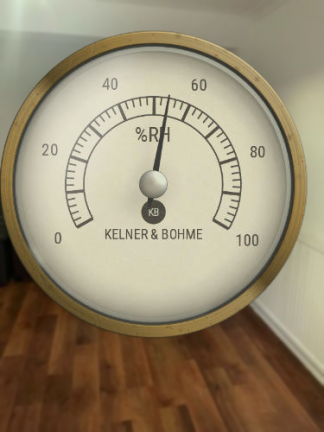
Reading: 54 %
